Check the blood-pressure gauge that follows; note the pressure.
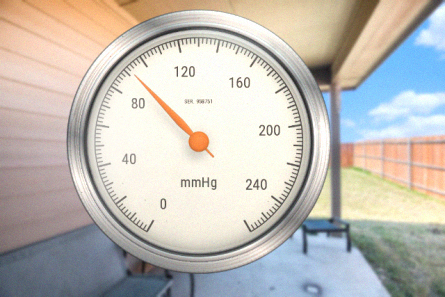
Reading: 92 mmHg
